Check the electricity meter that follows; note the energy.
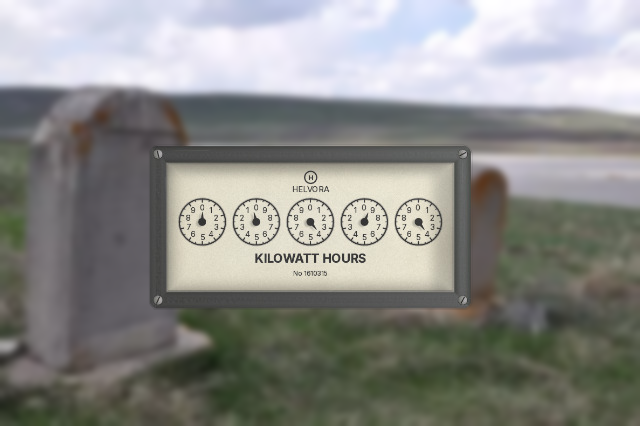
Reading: 394 kWh
